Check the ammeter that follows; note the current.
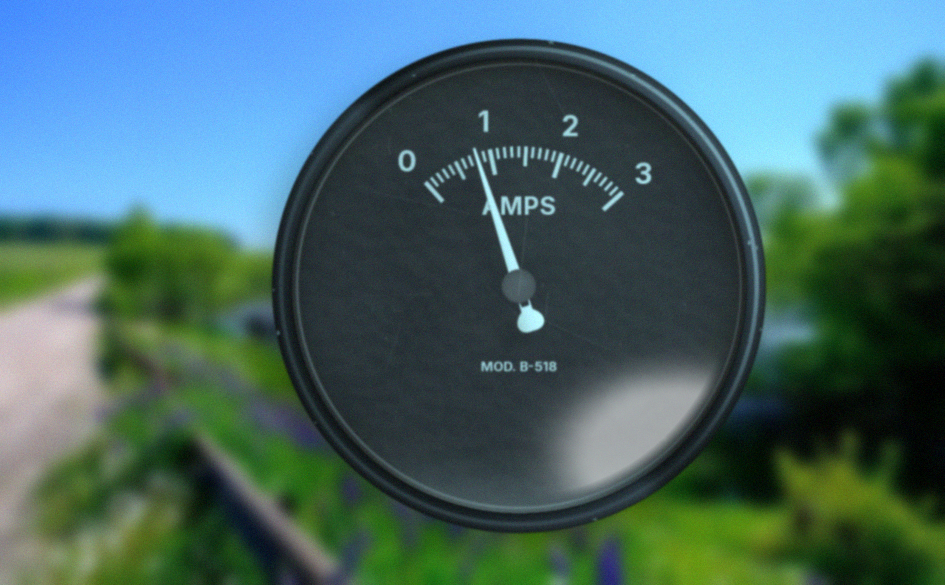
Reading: 0.8 A
